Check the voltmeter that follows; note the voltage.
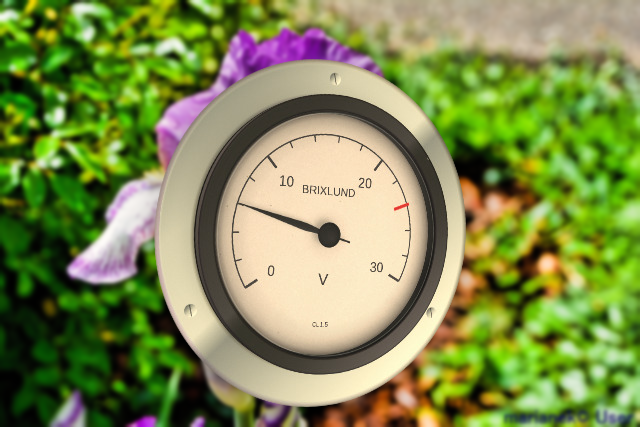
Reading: 6 V
